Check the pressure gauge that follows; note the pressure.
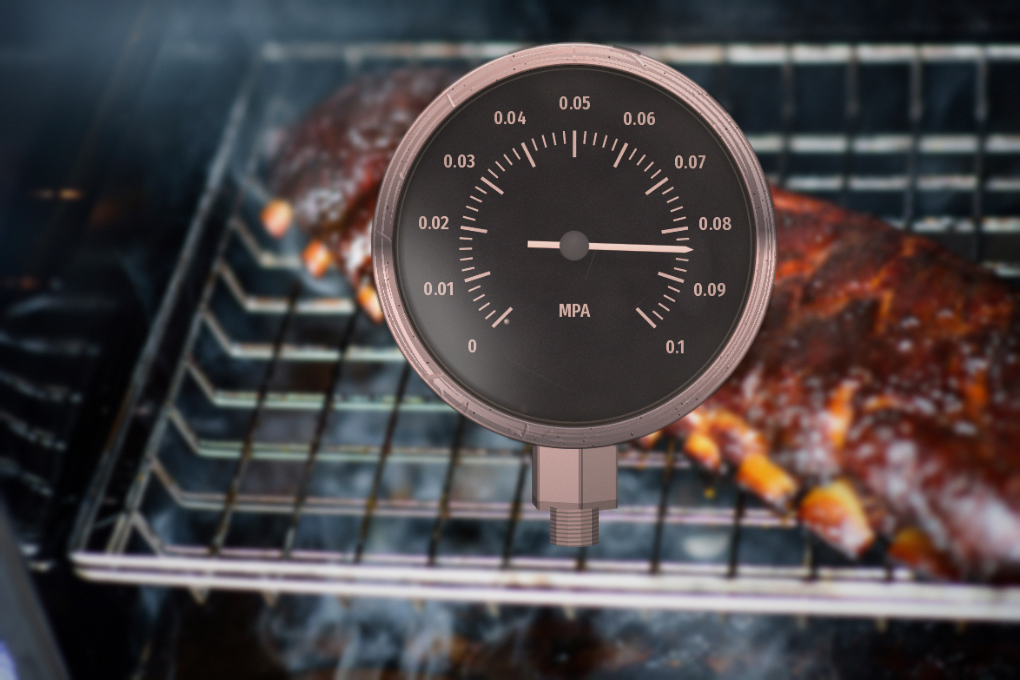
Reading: 0.084 MPa
